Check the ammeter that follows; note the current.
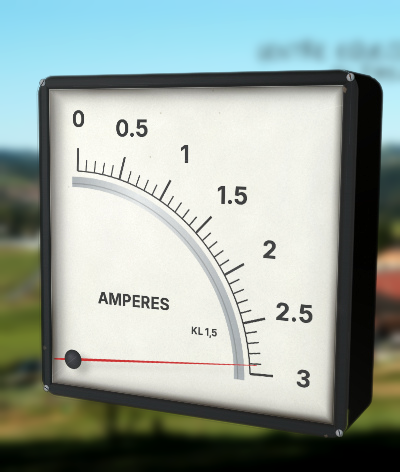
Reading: 2.9 A
